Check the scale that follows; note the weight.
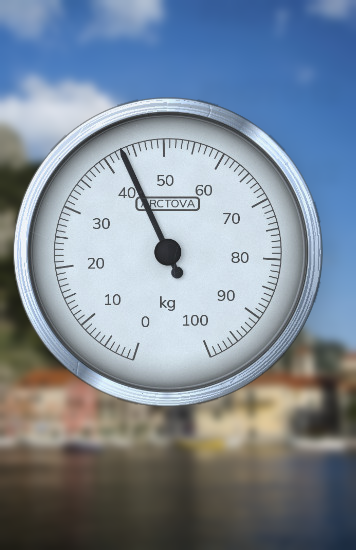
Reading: 43 kg
